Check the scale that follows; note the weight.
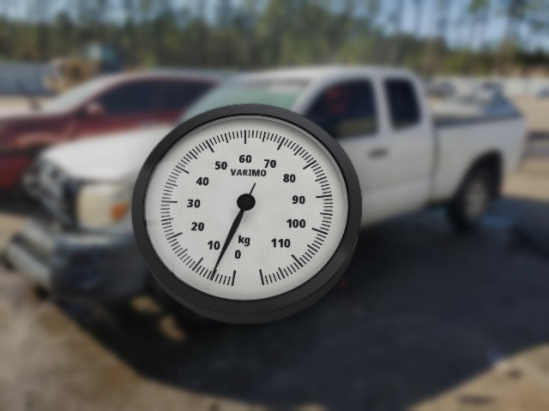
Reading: 5 kg
